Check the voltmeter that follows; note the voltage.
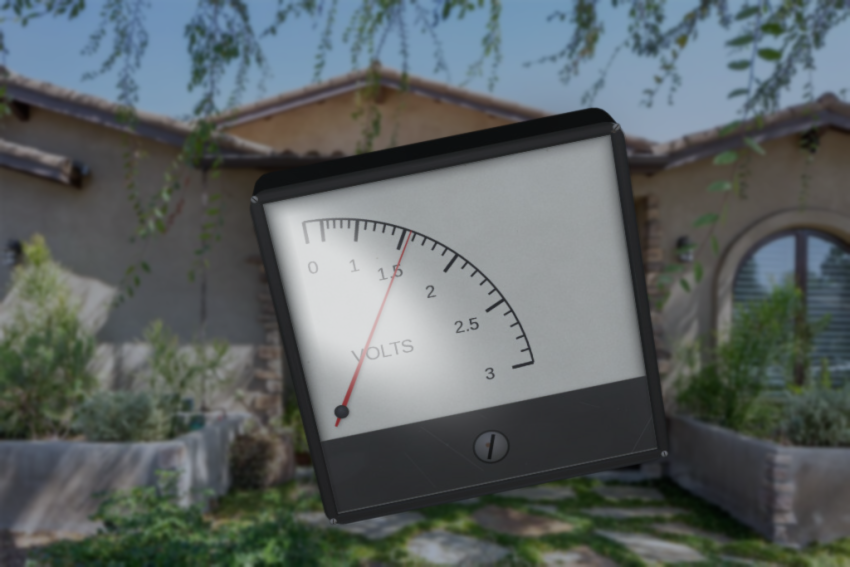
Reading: 1.55 V
